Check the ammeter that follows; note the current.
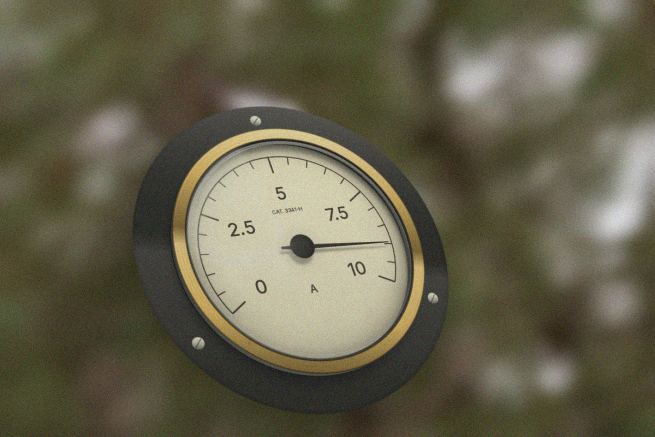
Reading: 9 A
